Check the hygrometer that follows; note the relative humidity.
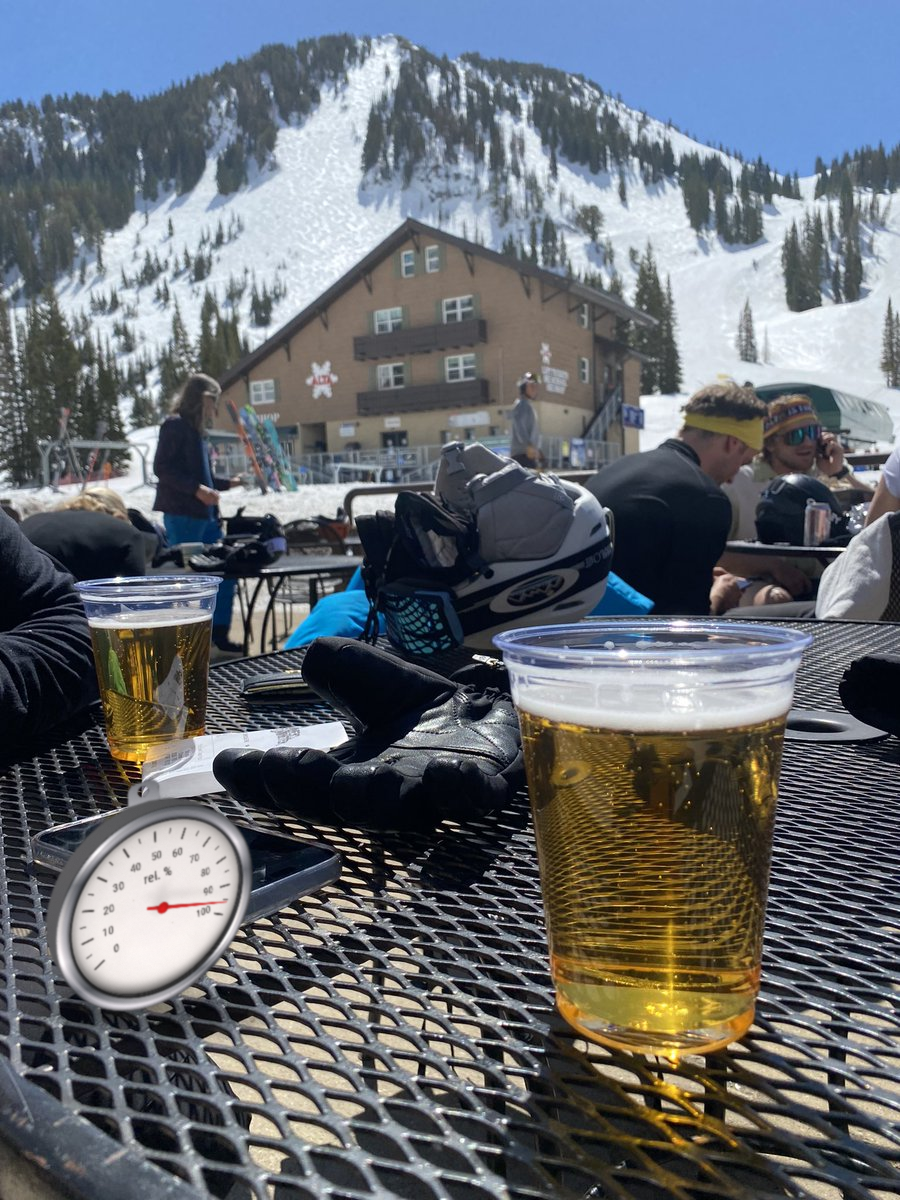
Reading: 95 %
